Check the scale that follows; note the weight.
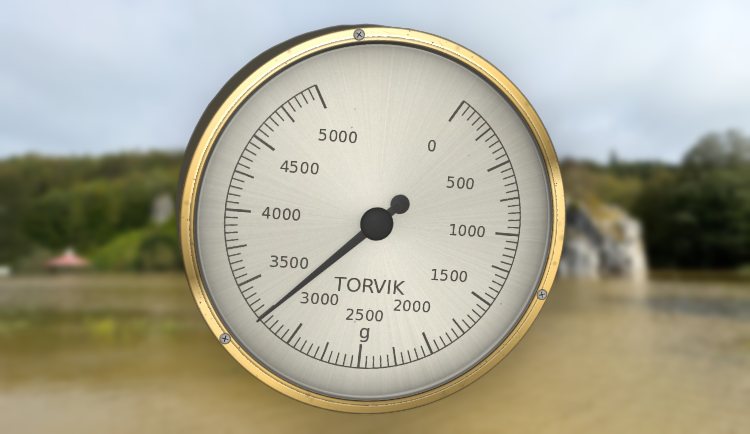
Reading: 3250 g
